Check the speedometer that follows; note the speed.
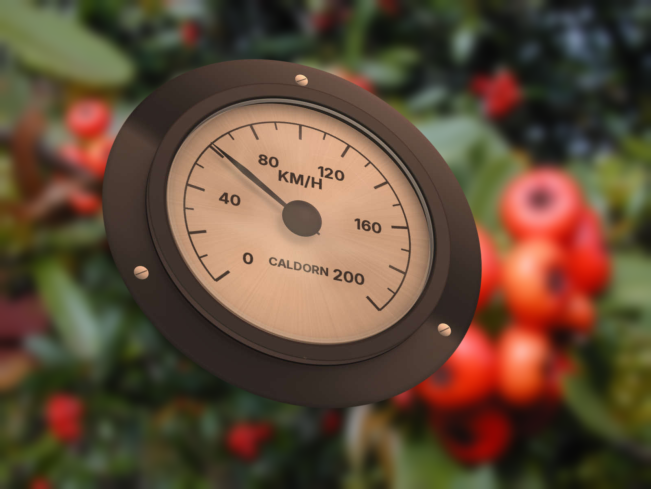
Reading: 60 km/h
